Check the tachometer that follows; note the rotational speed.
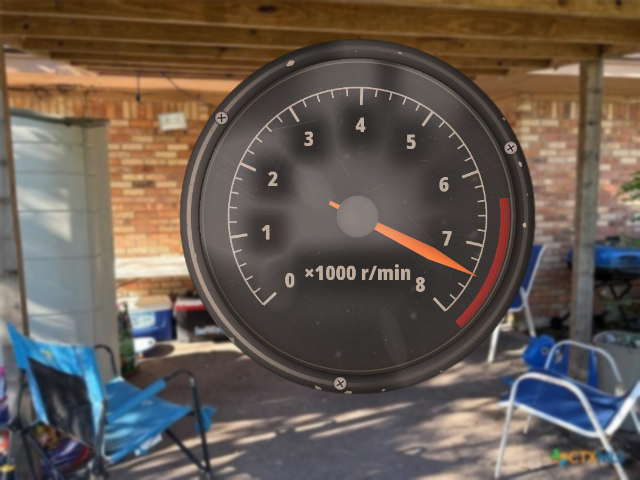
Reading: 7400 rpm
